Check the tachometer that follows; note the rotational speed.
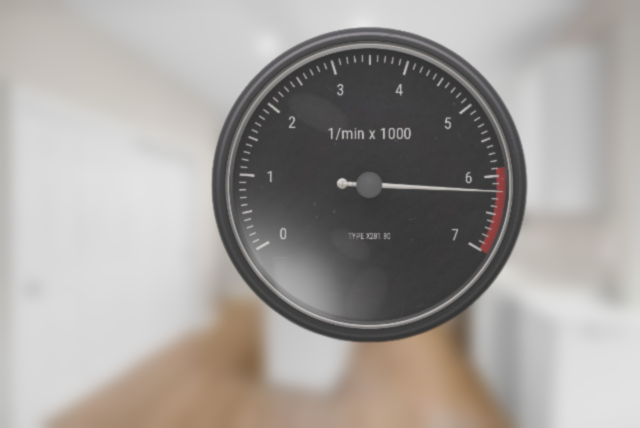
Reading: 6200 rpm
